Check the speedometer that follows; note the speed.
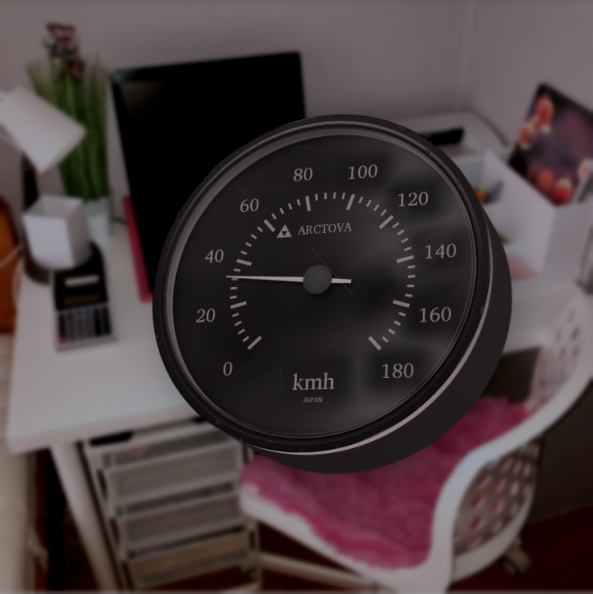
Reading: 32 km/h
